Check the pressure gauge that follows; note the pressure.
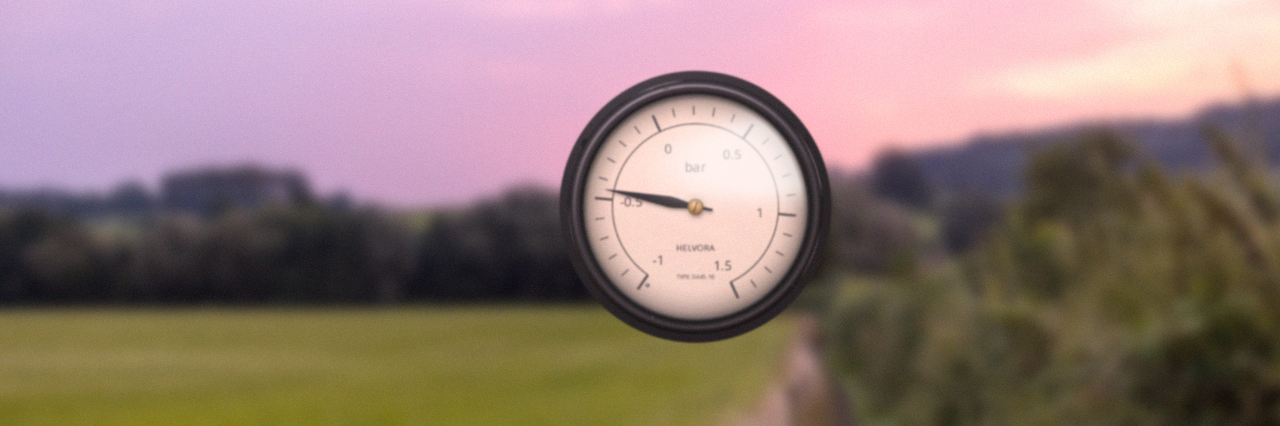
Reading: -0.45 bar
